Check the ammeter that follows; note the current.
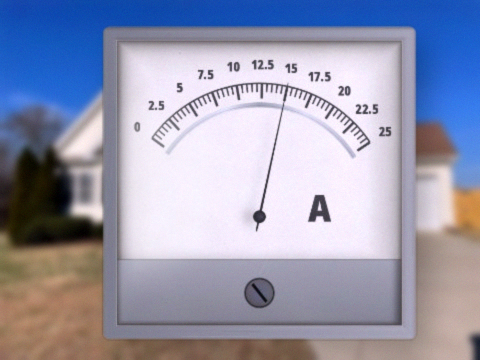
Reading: 15 A
